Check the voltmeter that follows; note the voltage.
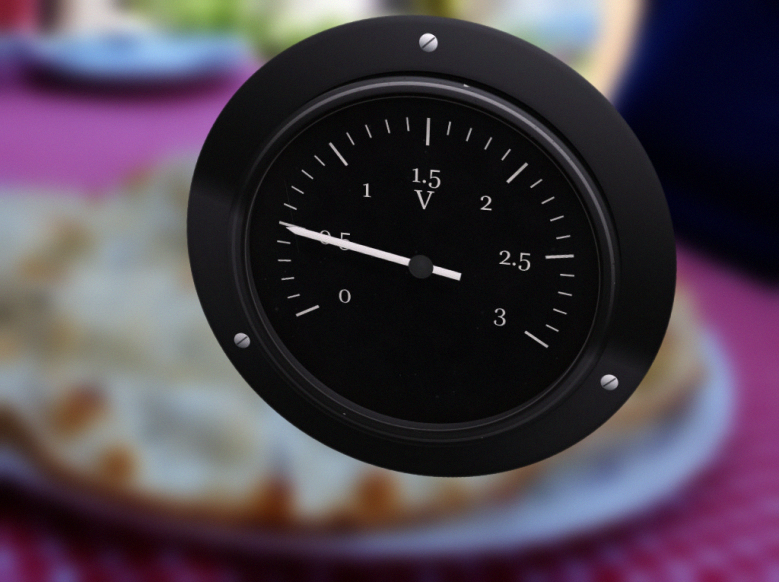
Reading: 0.5 V
